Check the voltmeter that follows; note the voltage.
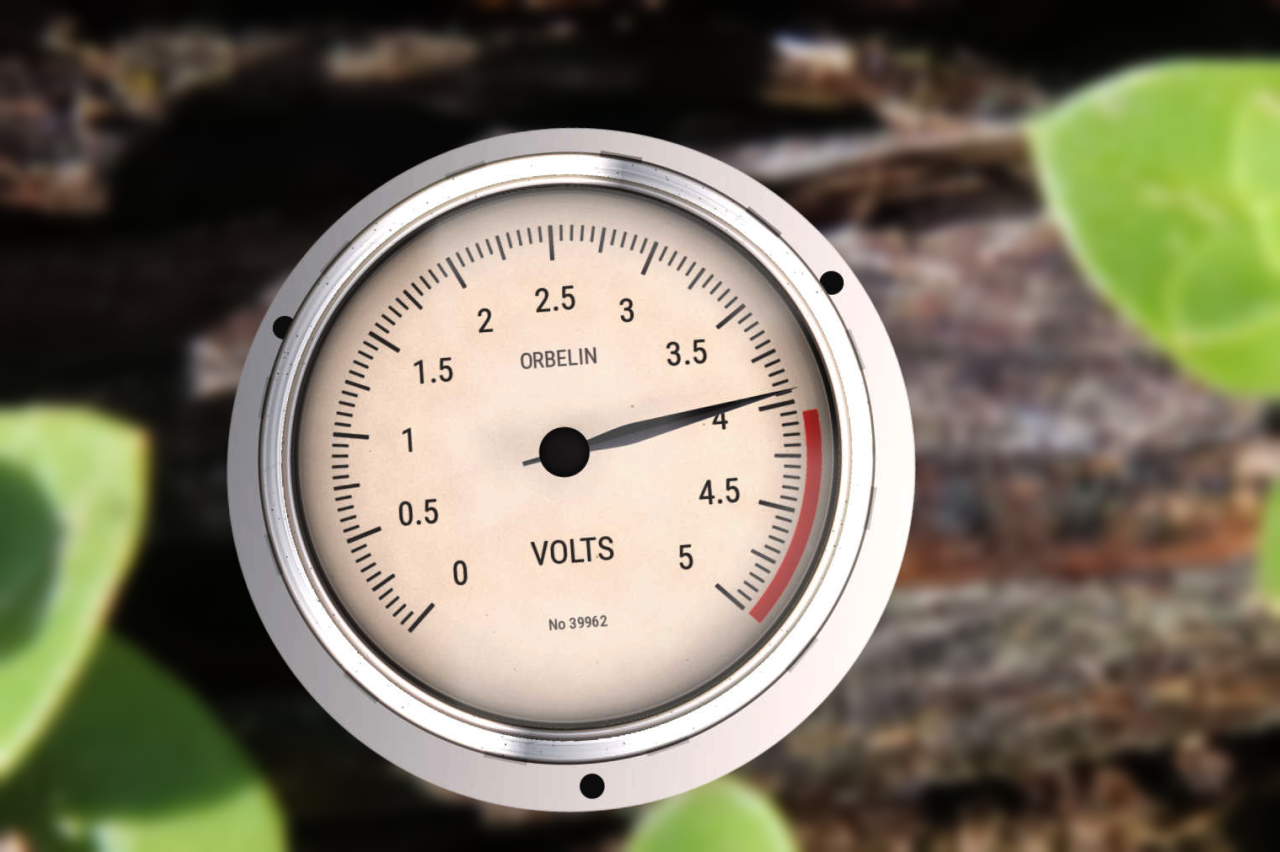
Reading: 3.95 V
